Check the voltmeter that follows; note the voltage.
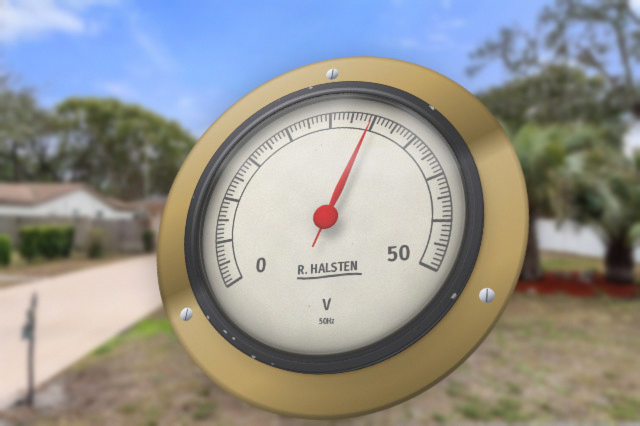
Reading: 30 V
